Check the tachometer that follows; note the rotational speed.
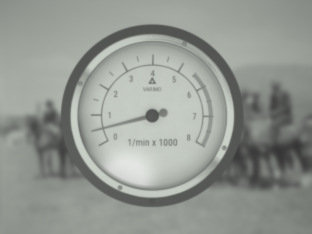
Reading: 500 rpm
